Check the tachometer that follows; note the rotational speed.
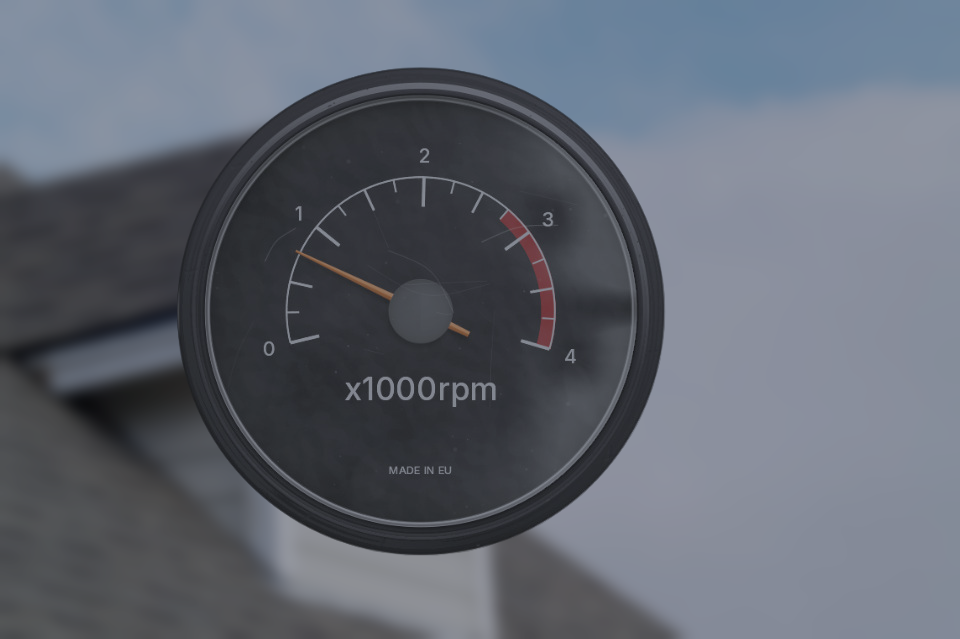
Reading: 750 rpm
